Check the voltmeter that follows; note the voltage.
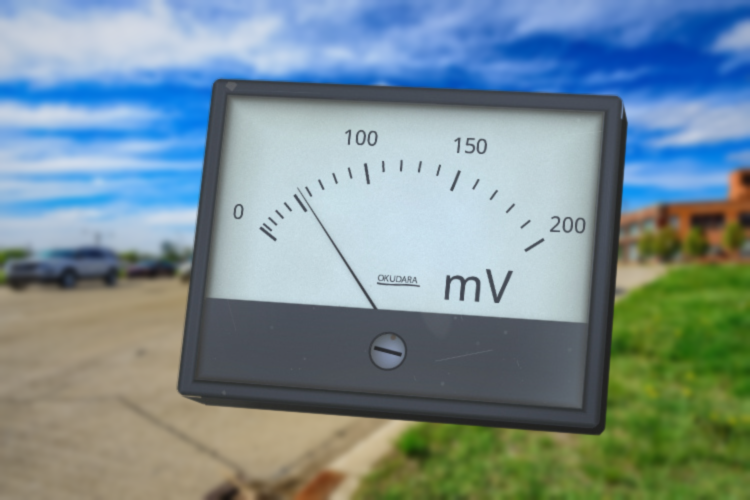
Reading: 55 mV
